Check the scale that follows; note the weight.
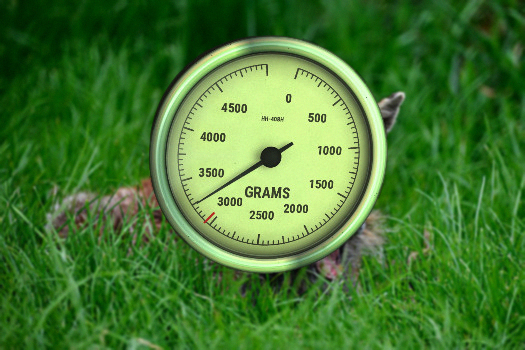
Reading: 3250 g
